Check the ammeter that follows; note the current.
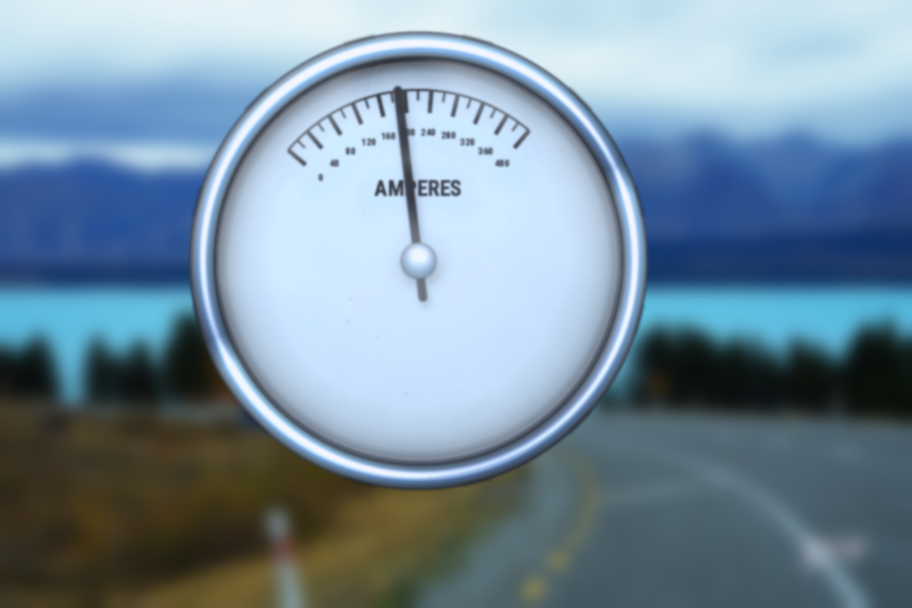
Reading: 190 A
